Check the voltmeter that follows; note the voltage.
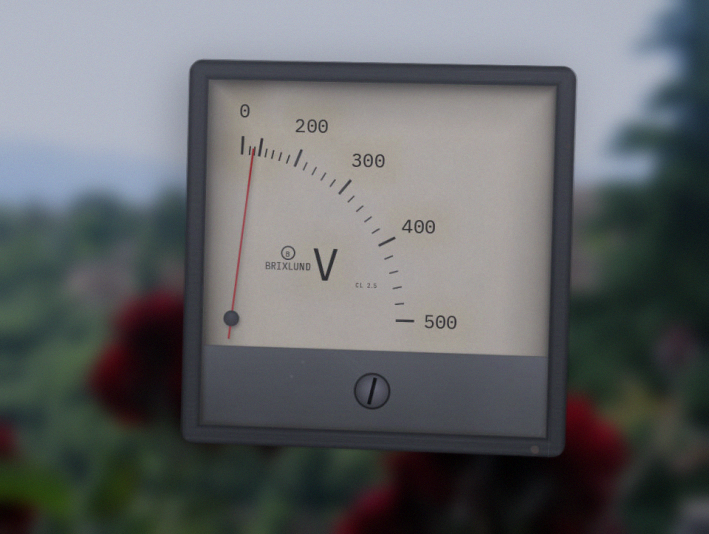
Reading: 80 V
